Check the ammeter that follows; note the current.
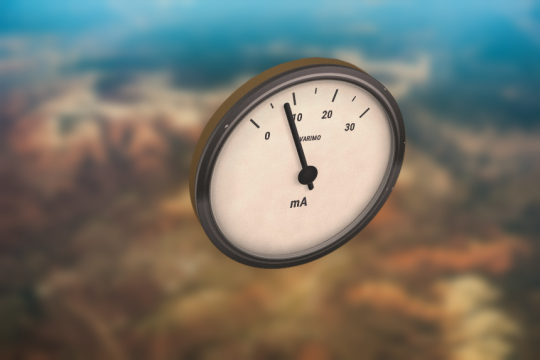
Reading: 7.5 mA
